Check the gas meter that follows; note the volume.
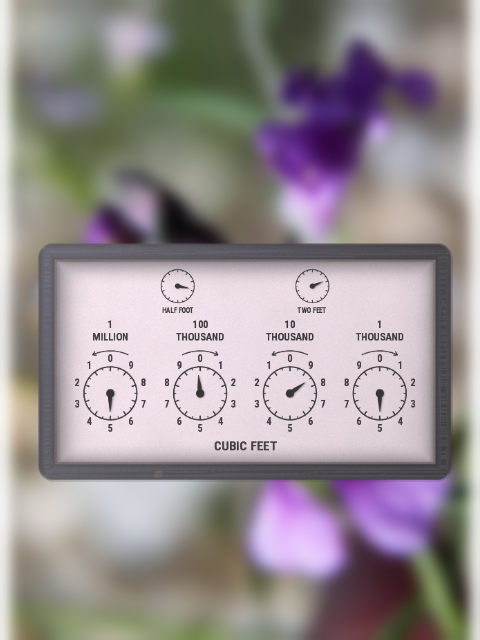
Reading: 498500 ft³
